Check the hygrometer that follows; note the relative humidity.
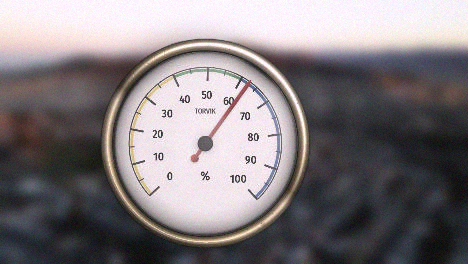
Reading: 62.5 %
